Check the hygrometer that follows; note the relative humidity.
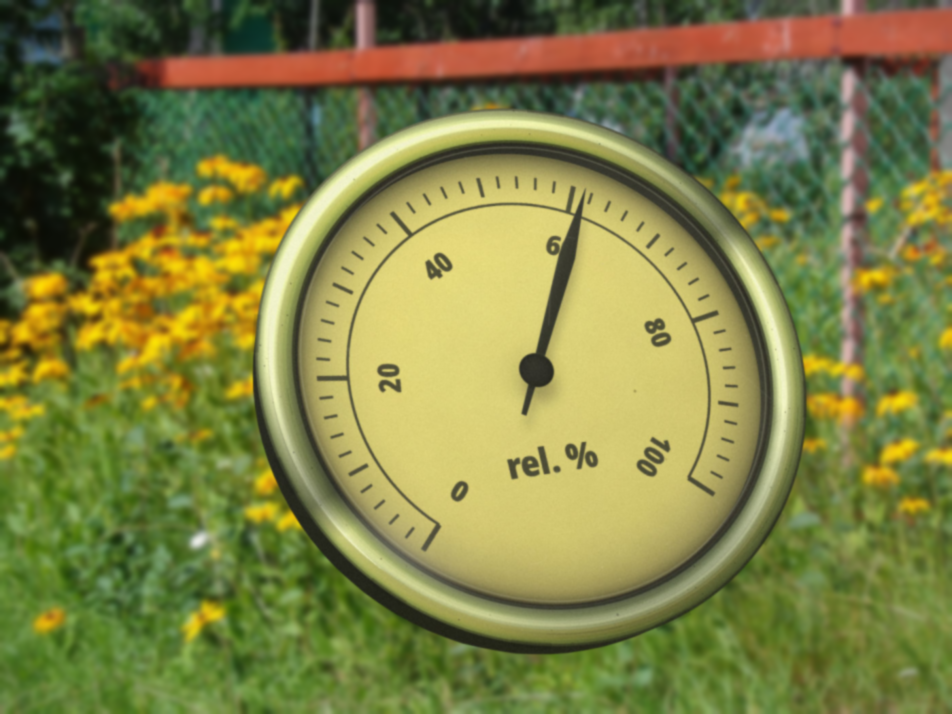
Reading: 61 %
